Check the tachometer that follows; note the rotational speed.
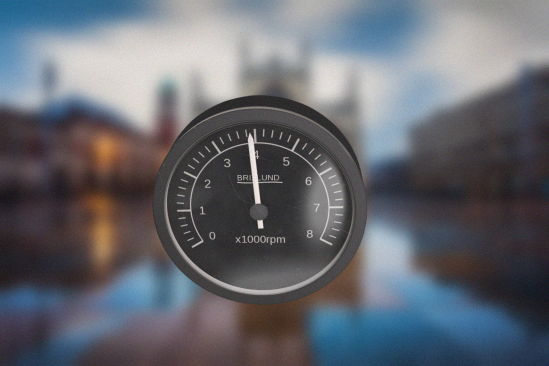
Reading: 3900 rpm
